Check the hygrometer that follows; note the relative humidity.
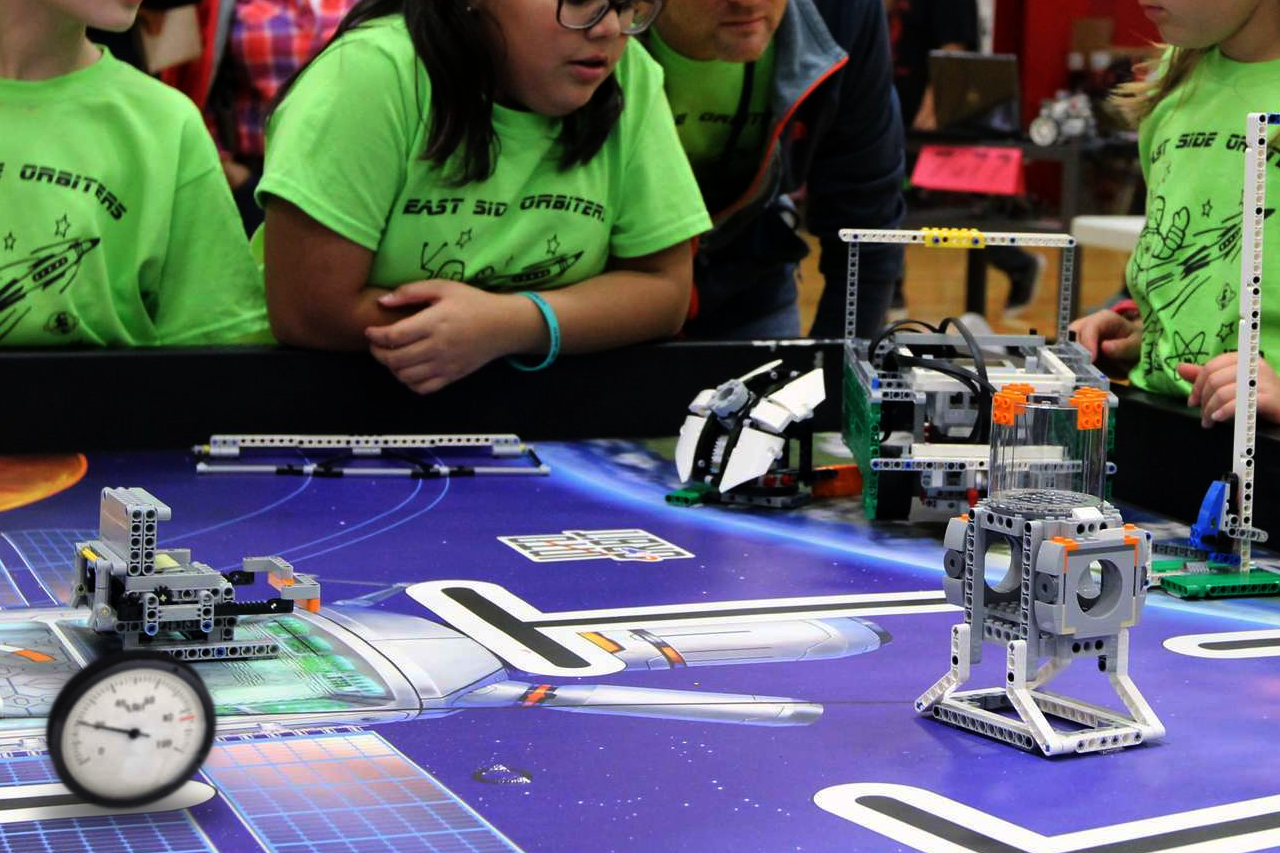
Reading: 20 %
